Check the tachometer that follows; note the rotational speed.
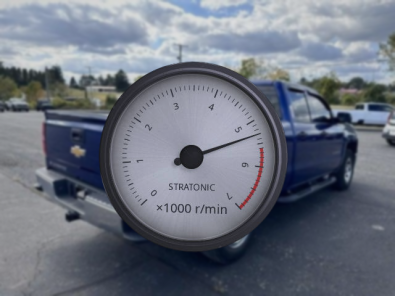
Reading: 5300 rpm
